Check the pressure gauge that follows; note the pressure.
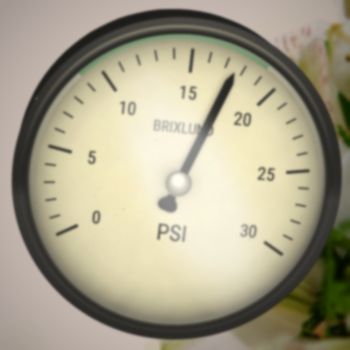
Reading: 17.5 psi
